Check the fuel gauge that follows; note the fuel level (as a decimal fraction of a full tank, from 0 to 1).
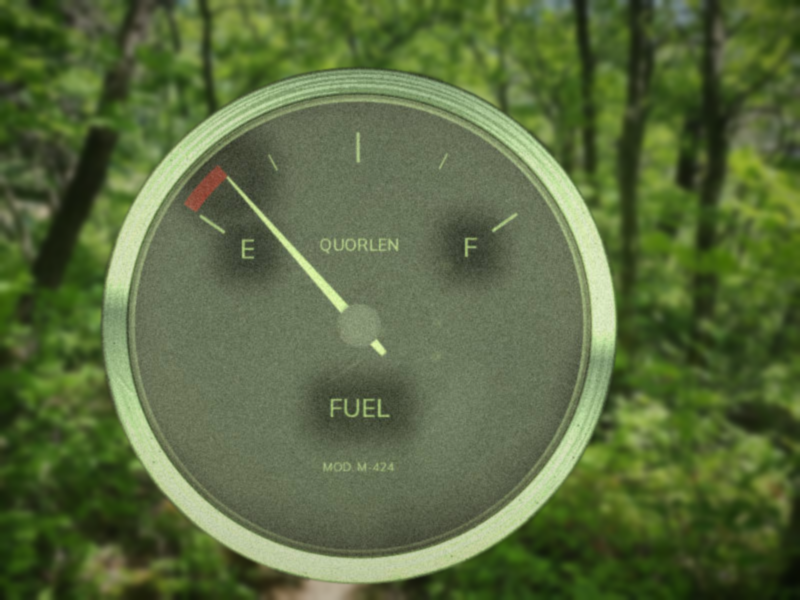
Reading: 0.125
